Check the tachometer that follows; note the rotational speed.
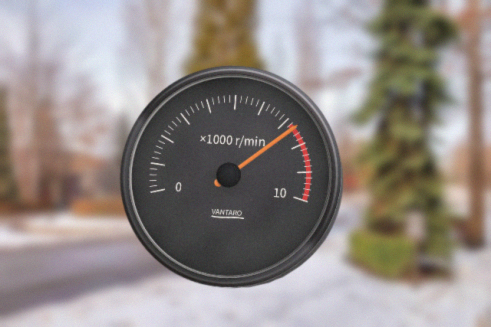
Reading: 7400 rpm
